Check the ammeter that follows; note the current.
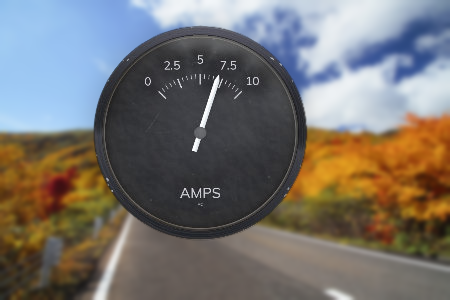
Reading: 7 A
